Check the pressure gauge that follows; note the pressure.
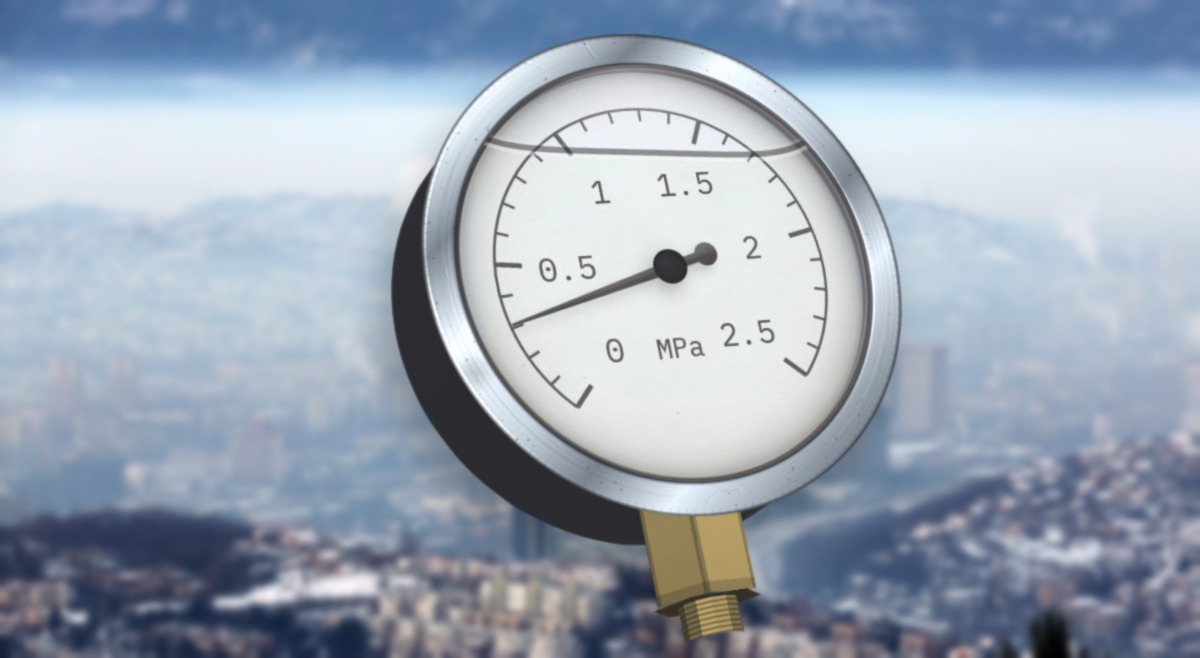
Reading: 0.3 MPa
